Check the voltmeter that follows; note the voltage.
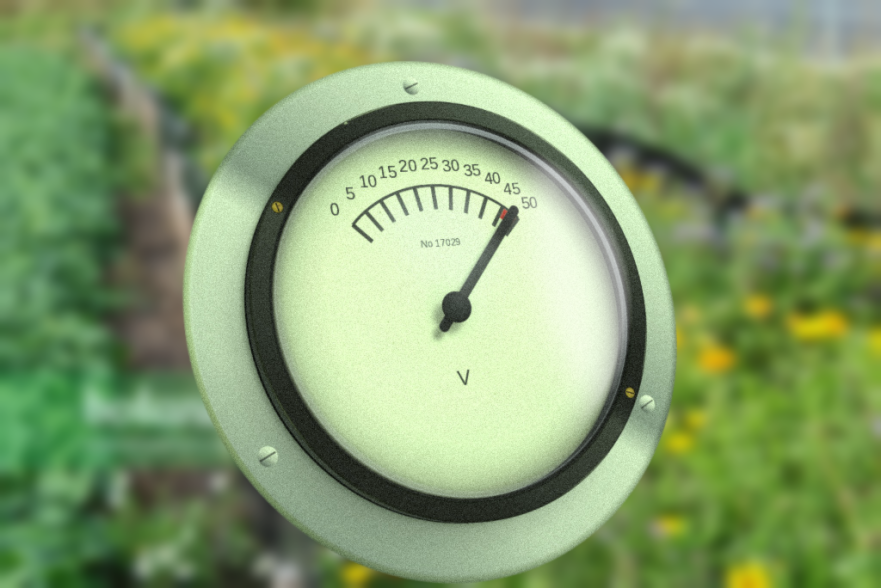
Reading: 47.5 V
